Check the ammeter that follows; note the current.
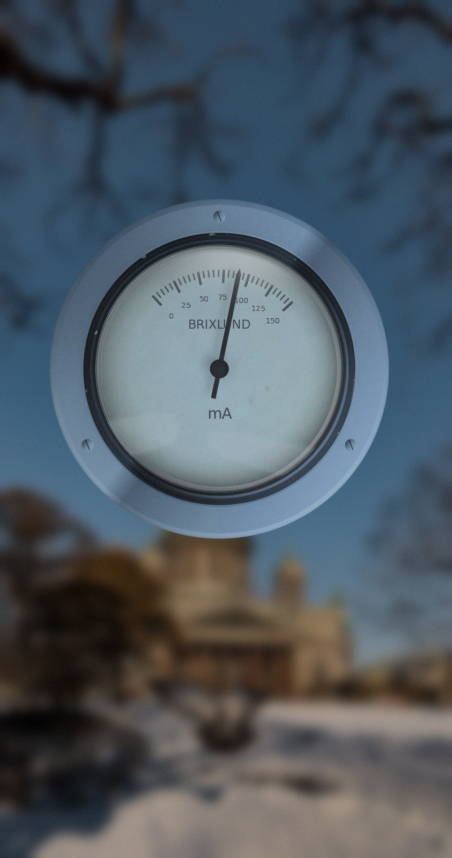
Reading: 90 mA
